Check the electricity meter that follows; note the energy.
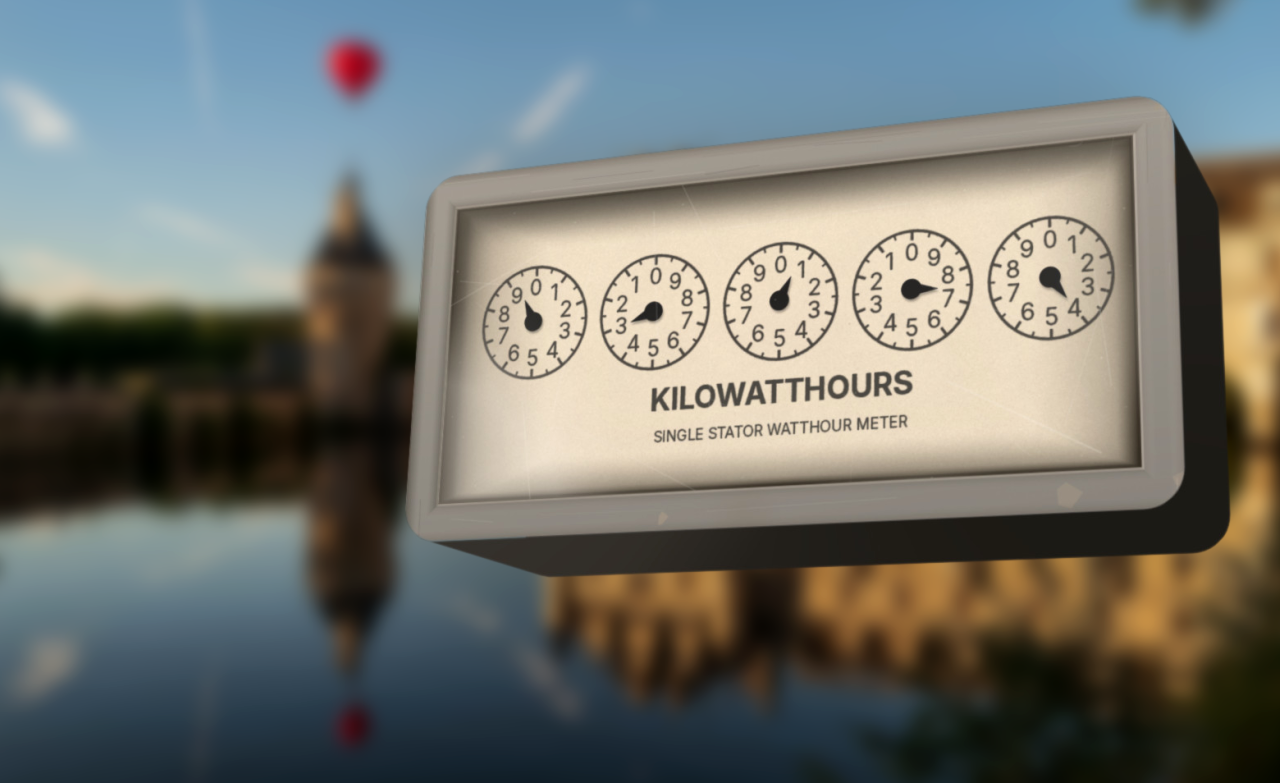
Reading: 93074 kWh
